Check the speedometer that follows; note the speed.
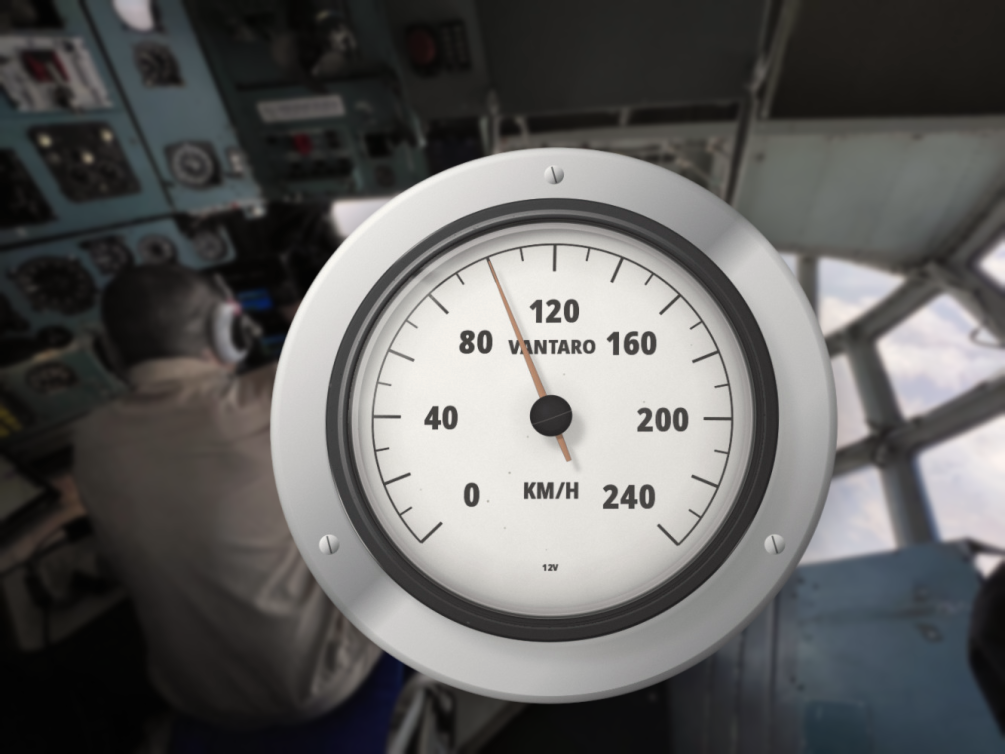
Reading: 100 km/h
